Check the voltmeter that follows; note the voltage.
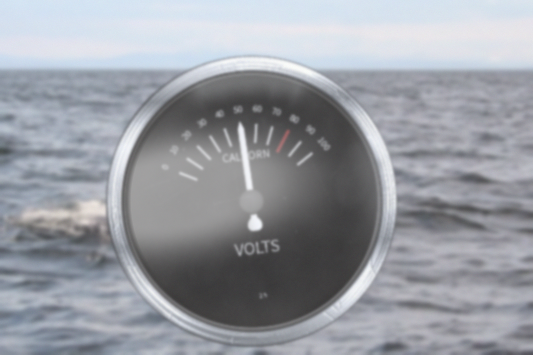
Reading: 50 V
